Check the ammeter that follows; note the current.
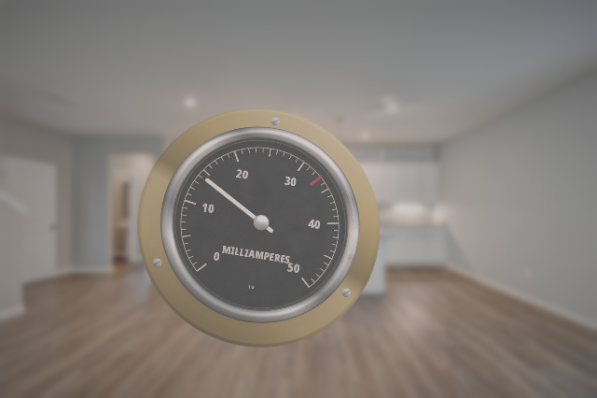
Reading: 14 mA
